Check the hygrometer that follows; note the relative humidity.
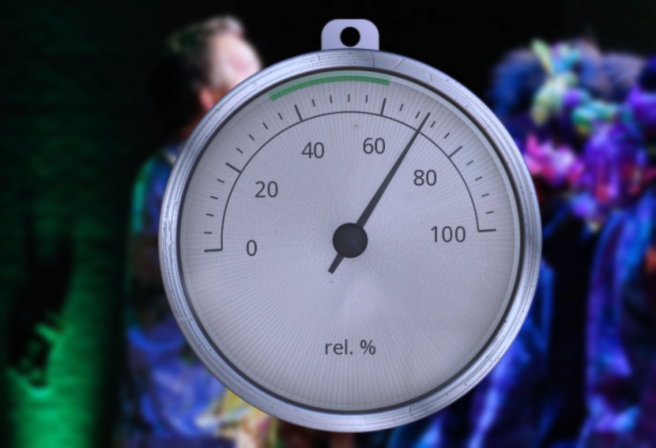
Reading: 70 %
